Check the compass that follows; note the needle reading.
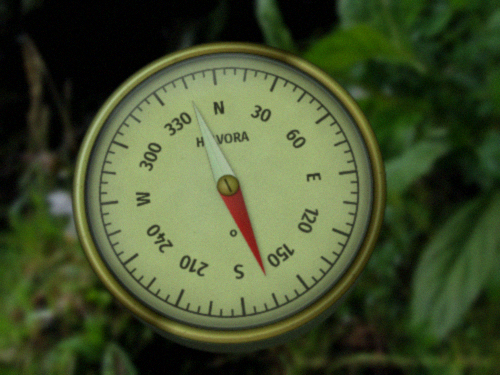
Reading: 165 °
